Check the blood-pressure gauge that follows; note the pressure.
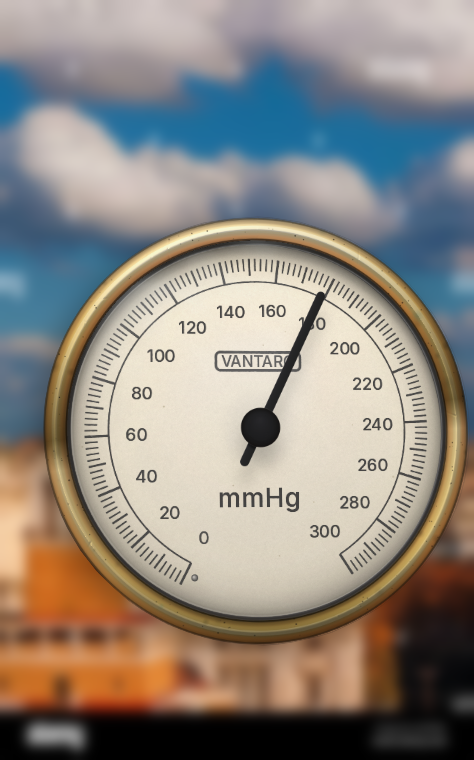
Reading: 178 mmHg
